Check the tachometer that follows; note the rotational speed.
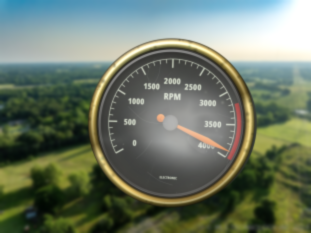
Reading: 3900 rpm
